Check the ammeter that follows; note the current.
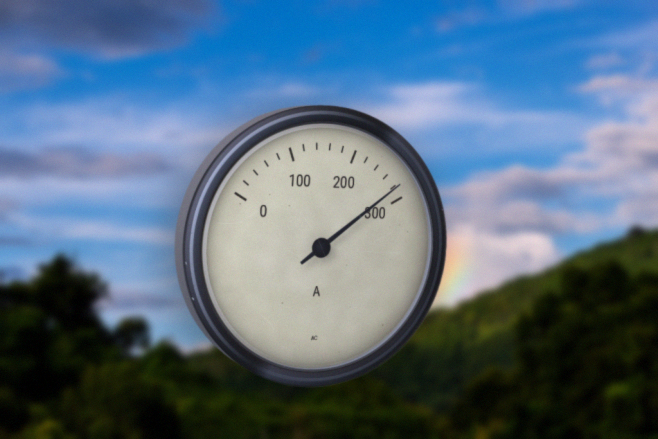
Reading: 280 A
